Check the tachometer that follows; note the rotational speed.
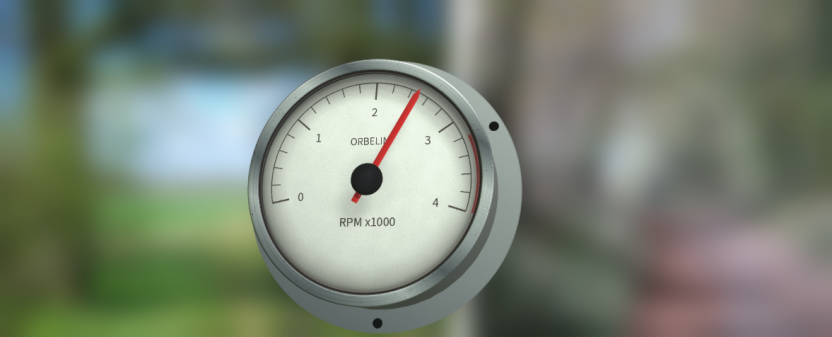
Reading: 2500 rpm
